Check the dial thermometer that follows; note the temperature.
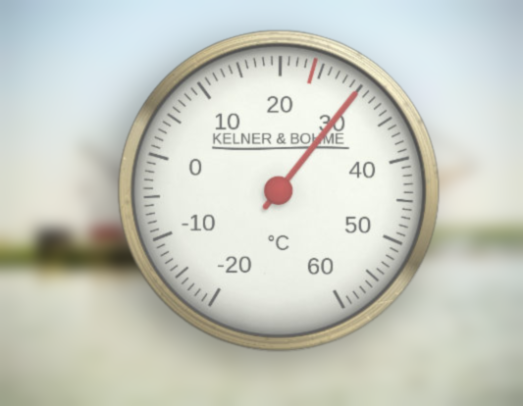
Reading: 30 °C
